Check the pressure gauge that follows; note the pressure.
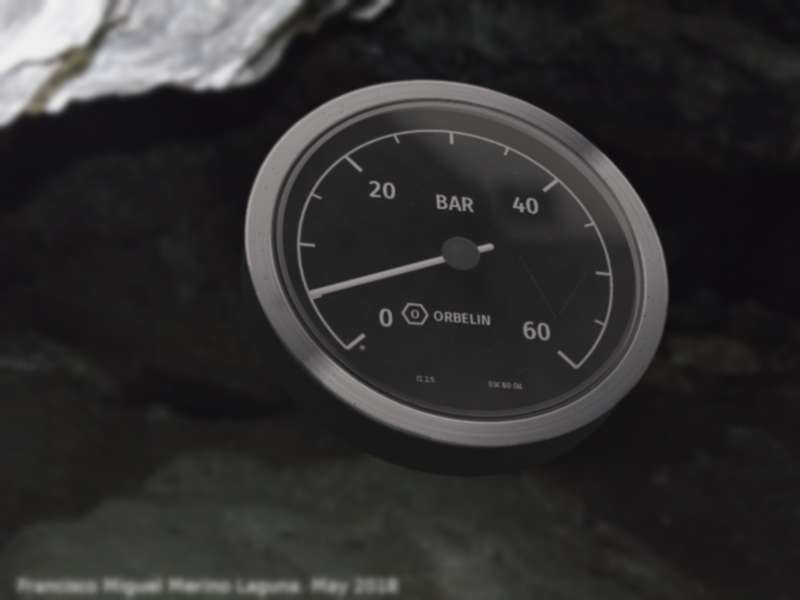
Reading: 5 bar
